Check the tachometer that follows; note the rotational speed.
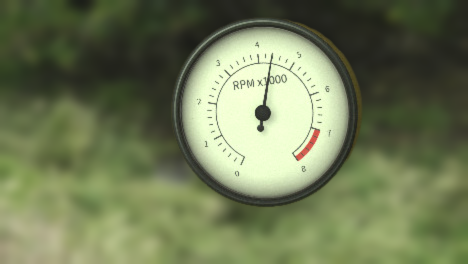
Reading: 4400 rpm
